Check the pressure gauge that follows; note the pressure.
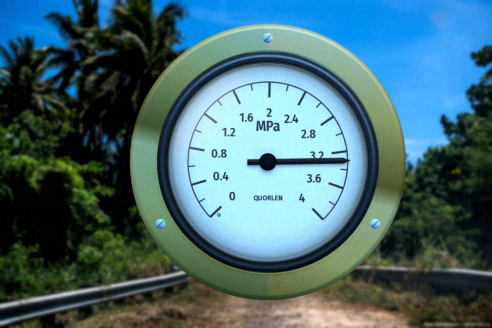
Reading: 3.3 MPa
